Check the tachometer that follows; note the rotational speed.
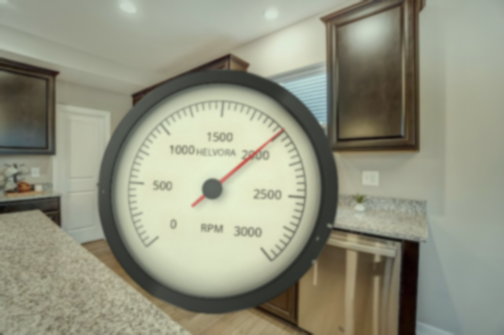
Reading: 2000 rpm
